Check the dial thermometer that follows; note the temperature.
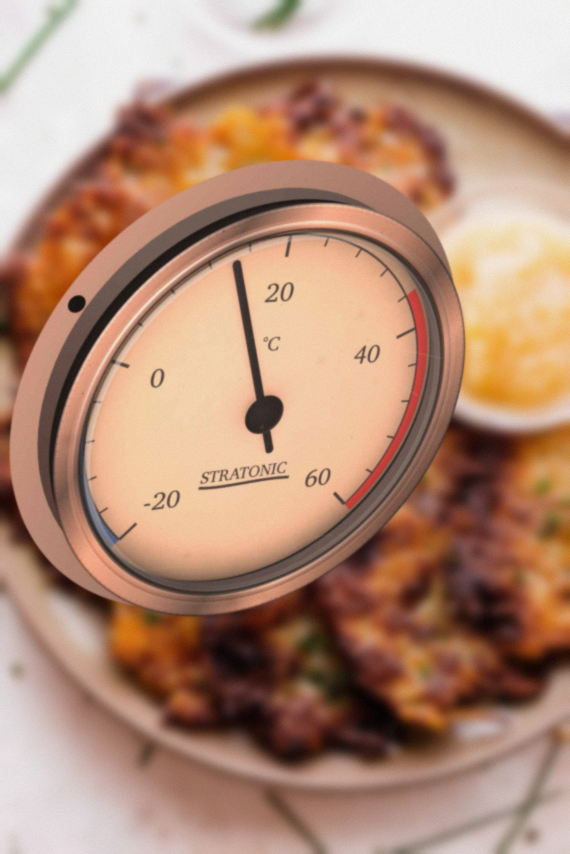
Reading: 14 °C
